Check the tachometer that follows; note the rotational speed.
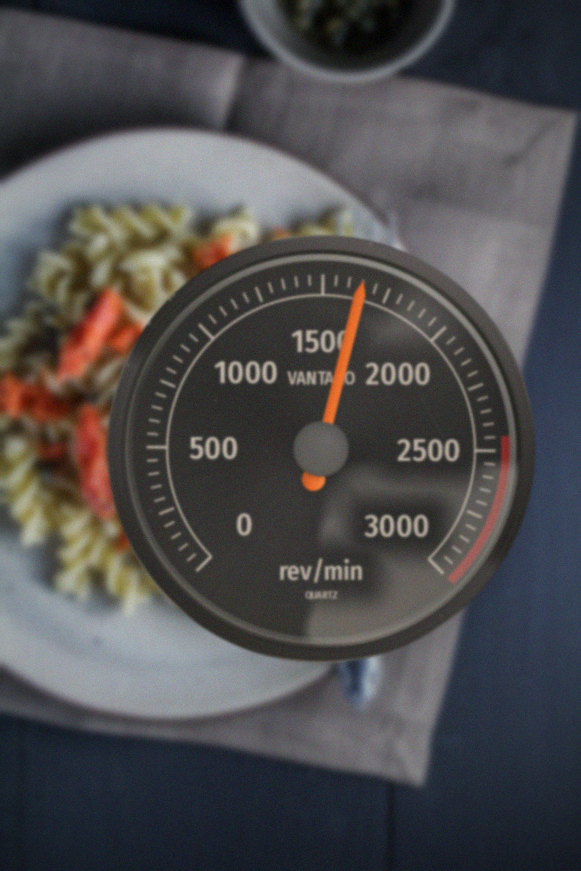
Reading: 1650 rpm
